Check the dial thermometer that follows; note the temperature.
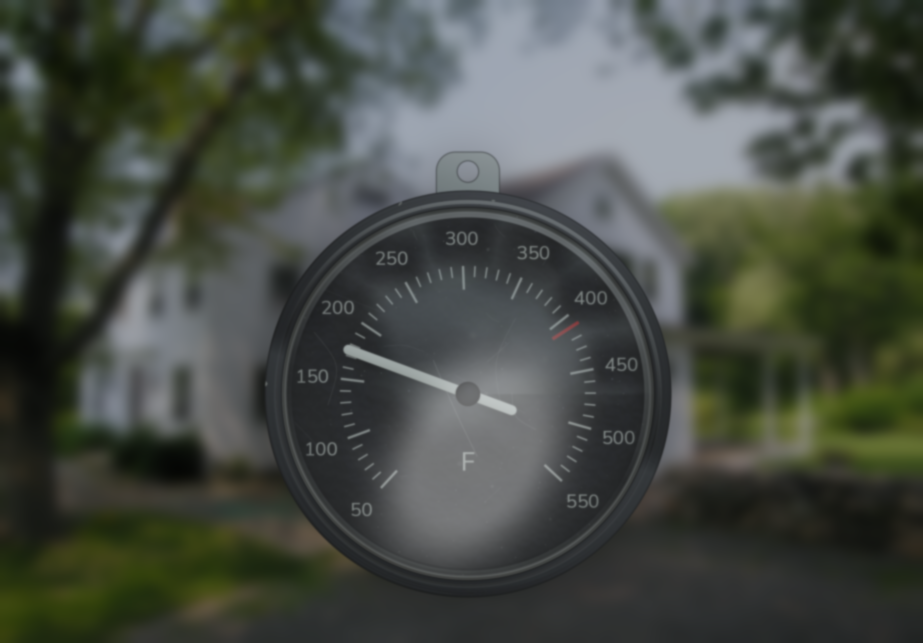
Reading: 175 °F
